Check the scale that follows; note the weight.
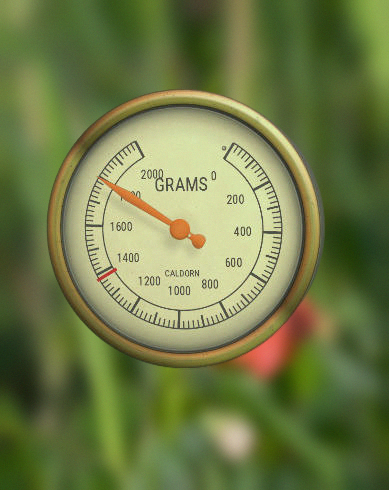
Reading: 1800 g
